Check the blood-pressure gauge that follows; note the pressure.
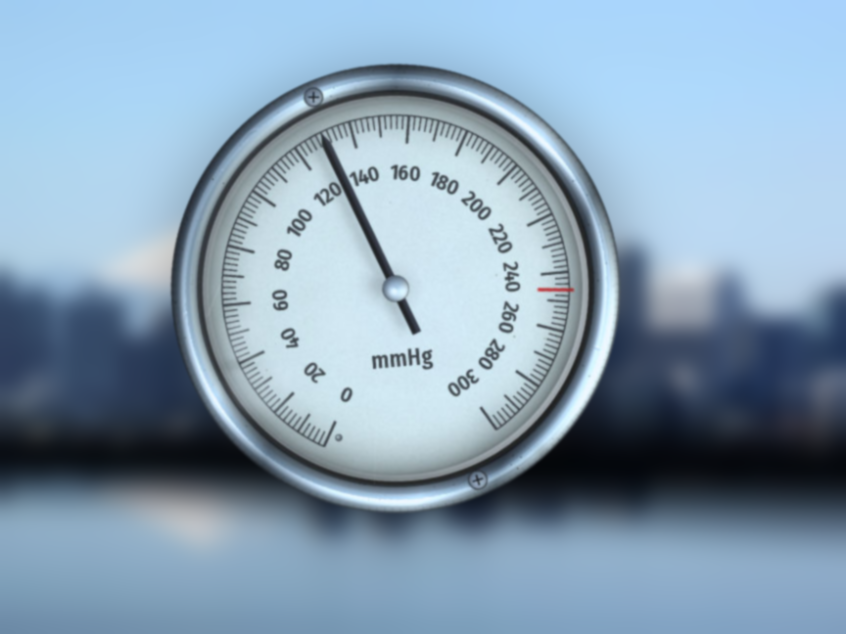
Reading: 130 mmHg
